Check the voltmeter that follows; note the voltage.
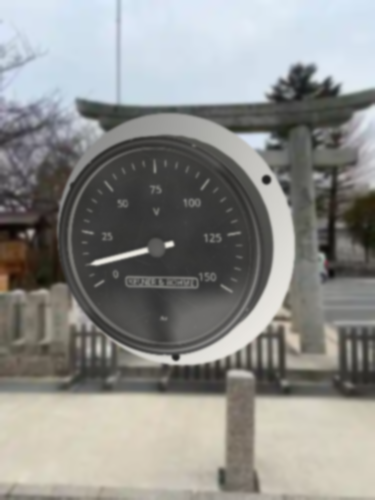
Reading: 10 V
